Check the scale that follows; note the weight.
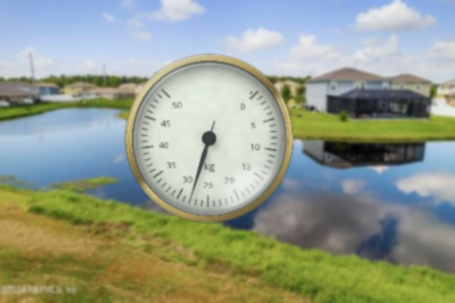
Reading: 28 kg
